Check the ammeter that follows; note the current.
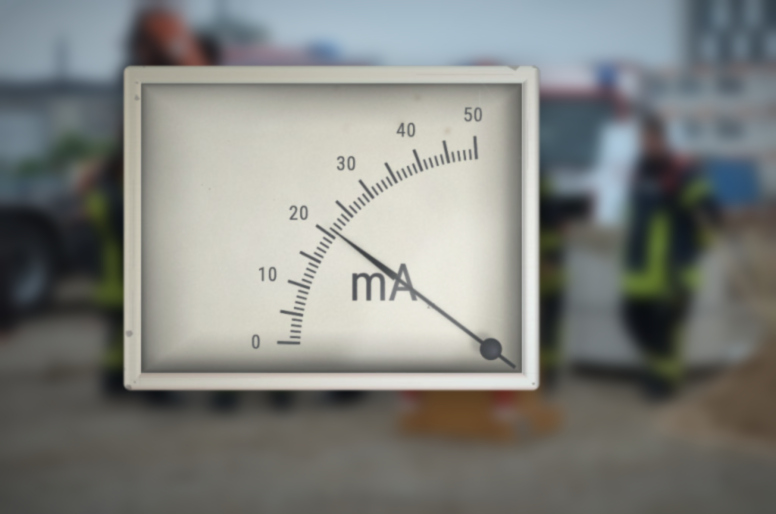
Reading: 21 mA
